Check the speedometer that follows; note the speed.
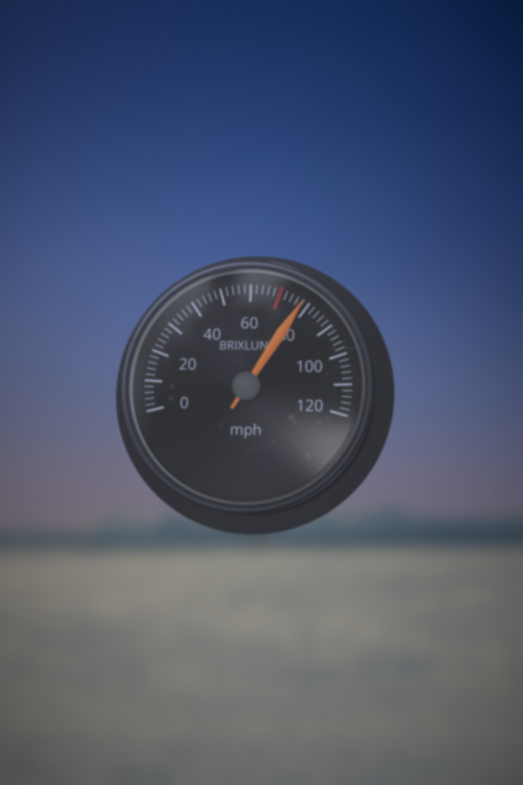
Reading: 78 mph
